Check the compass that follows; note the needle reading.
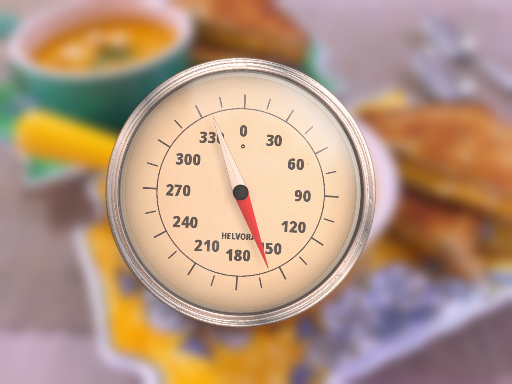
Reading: 157.5 °
